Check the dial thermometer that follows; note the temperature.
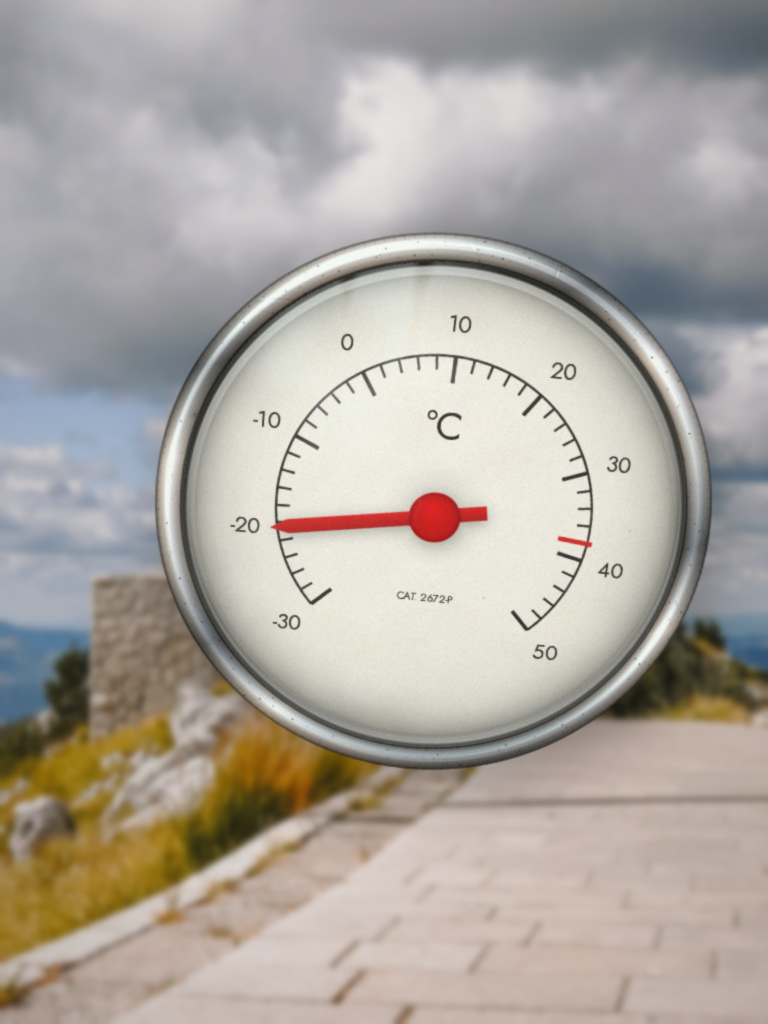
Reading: -20 °C
